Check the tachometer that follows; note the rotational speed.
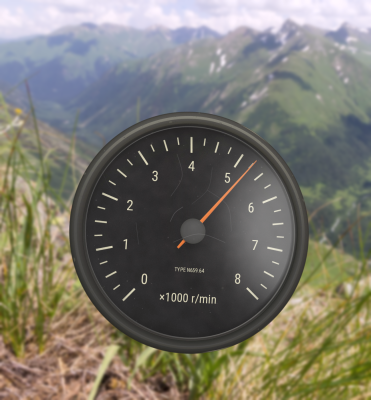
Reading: 5250 rpm
